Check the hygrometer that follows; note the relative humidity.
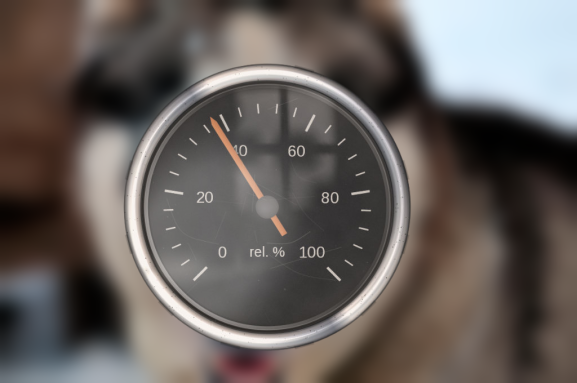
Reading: 38 %
